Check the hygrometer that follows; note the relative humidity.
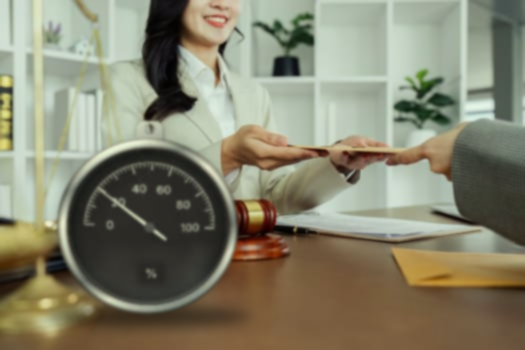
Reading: 20 %
